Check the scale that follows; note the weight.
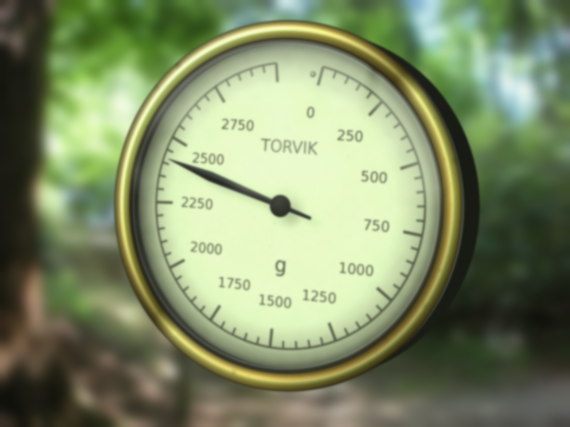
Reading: 2425 g
